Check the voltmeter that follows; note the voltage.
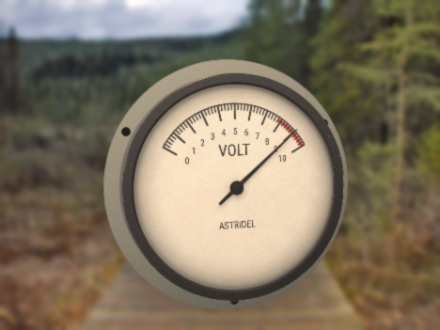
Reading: 9 V
